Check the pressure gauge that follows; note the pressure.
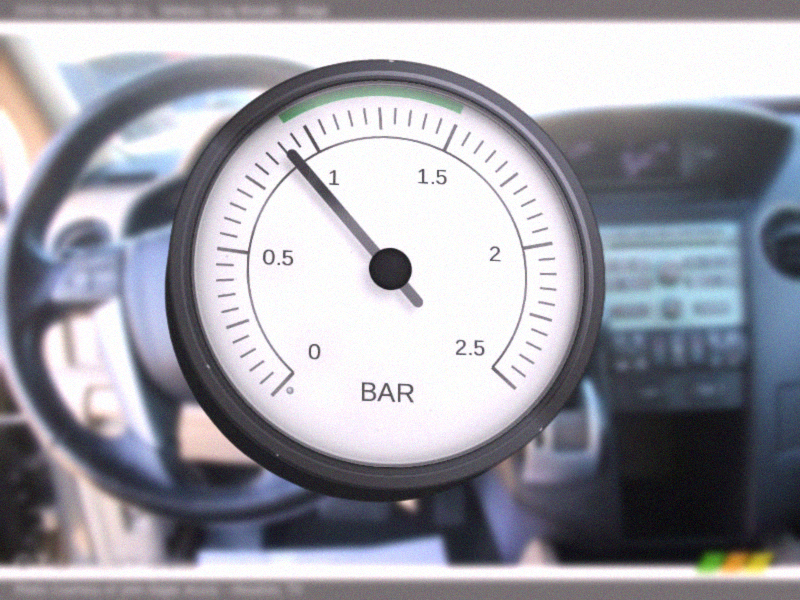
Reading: 0.9 bar
